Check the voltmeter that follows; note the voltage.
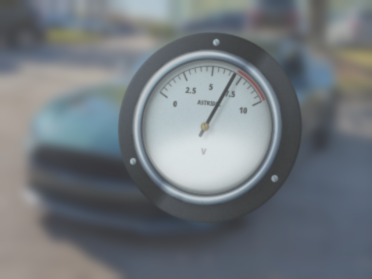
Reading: 7 V
